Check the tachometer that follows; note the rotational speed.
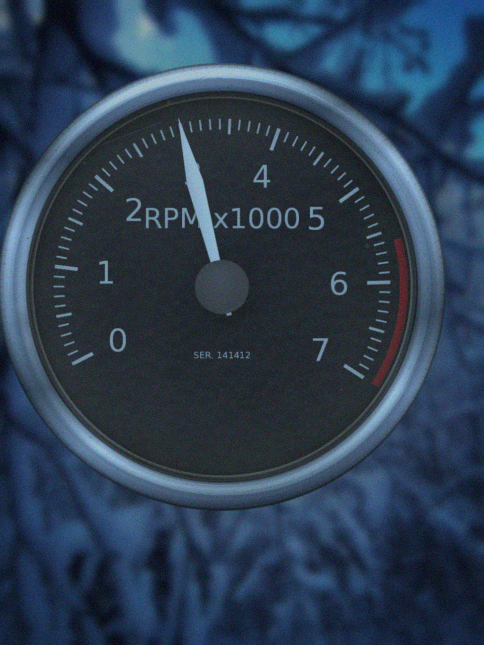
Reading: 3000 rpm
